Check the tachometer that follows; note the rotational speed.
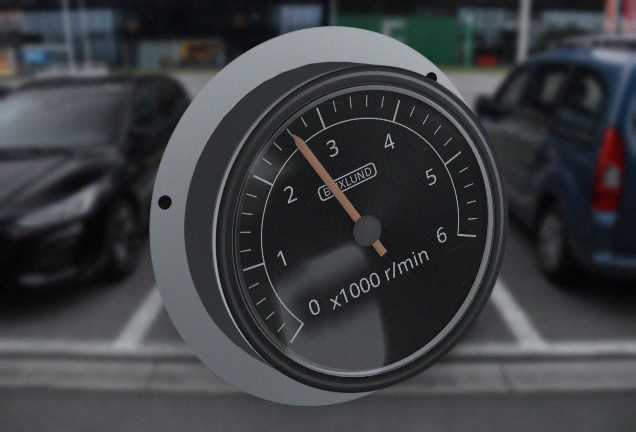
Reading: 2600 rpm
